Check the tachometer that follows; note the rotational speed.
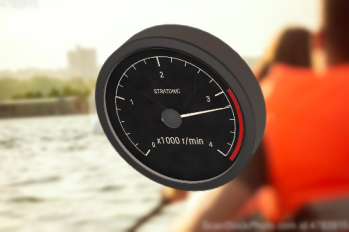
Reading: 3200 rpm
